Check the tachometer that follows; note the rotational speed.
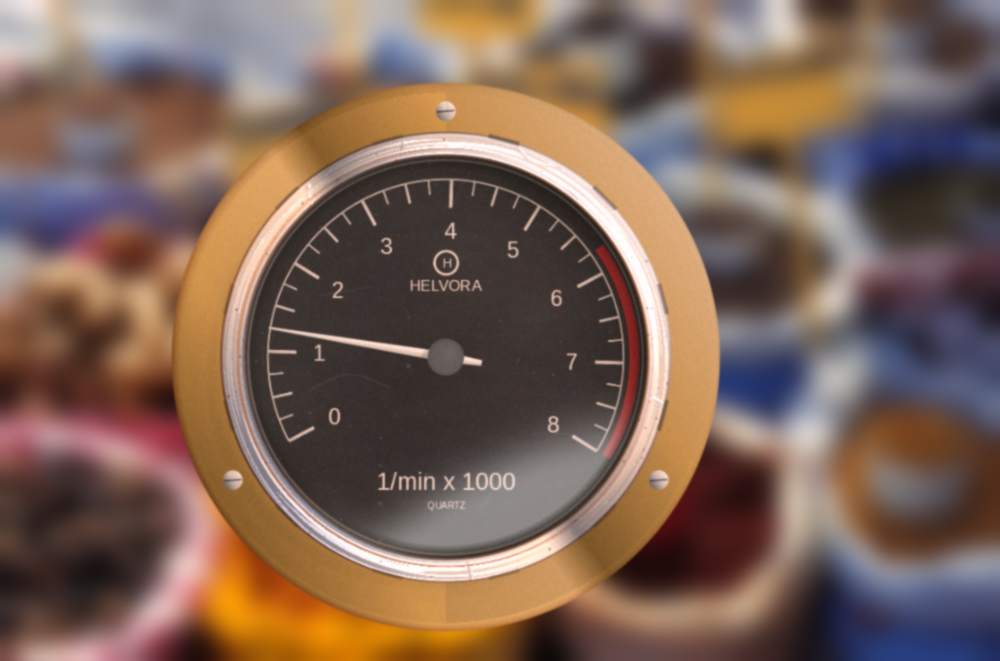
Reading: 1250 rpm
